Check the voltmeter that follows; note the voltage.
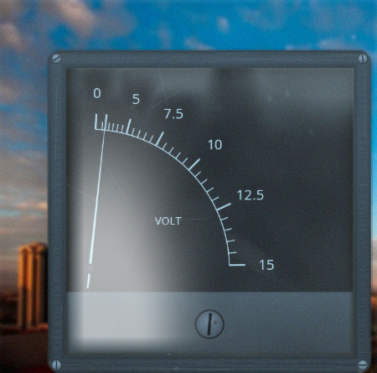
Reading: 2.5 V
